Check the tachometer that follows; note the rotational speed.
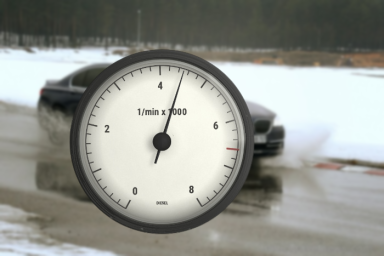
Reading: 4500 rpm
